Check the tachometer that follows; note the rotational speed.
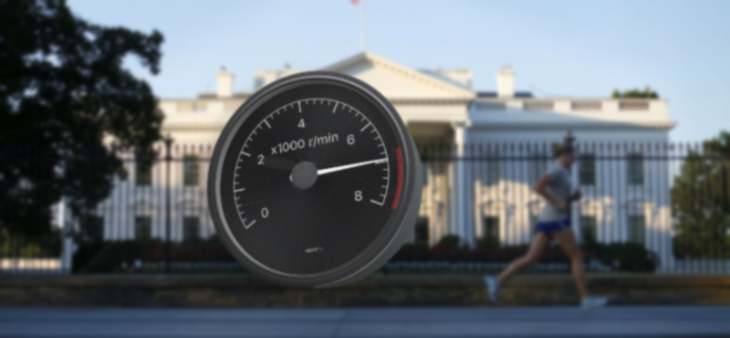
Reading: 7000 rpm
